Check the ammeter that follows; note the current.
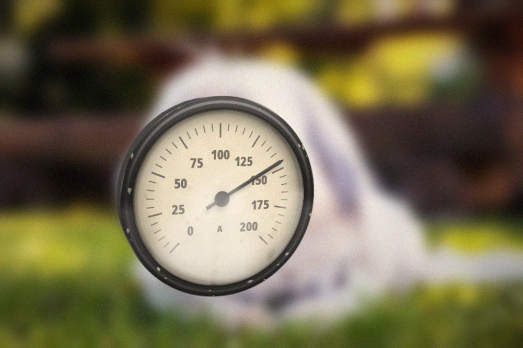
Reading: 145 A
